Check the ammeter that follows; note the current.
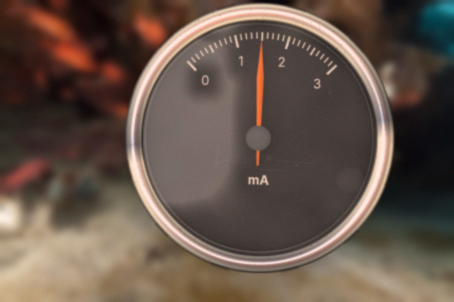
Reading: 1.5 mA
